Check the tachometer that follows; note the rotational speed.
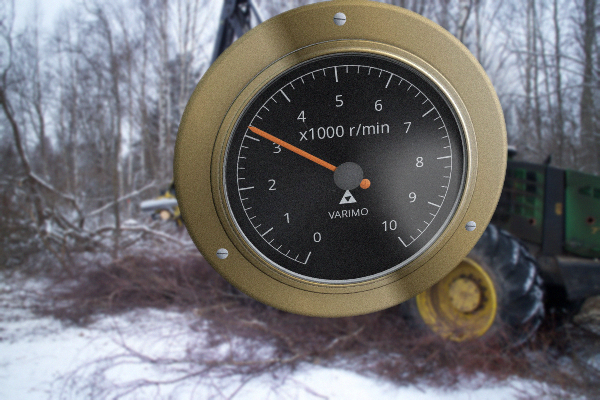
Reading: 3200 rpm
